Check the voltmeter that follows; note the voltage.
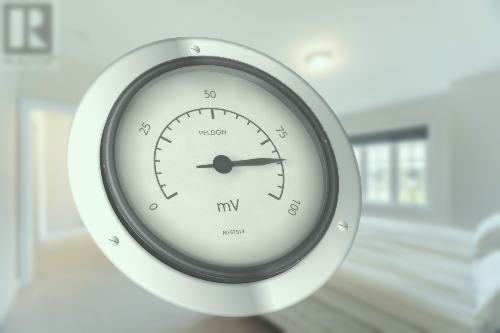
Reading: 85 mV
